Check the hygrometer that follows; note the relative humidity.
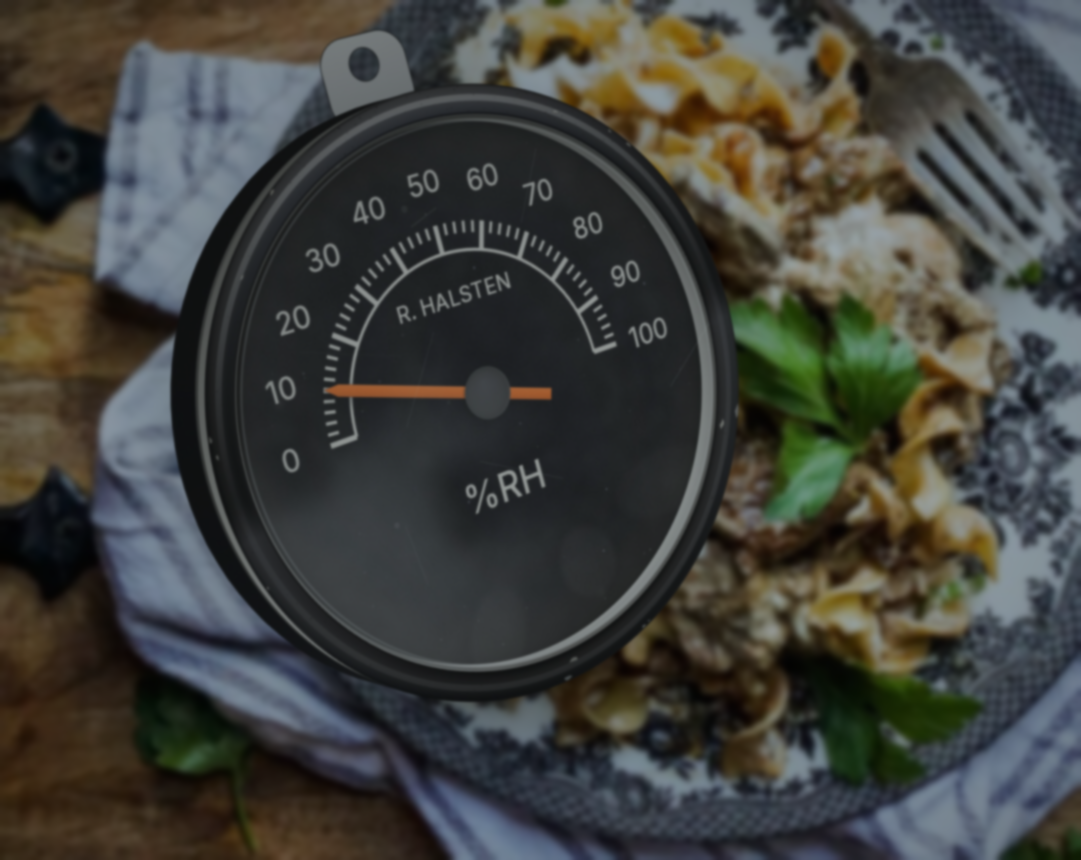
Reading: 10 %
